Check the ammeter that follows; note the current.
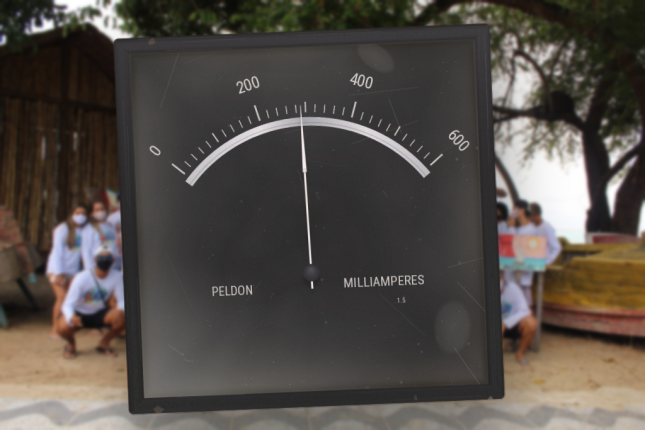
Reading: 290 mA
